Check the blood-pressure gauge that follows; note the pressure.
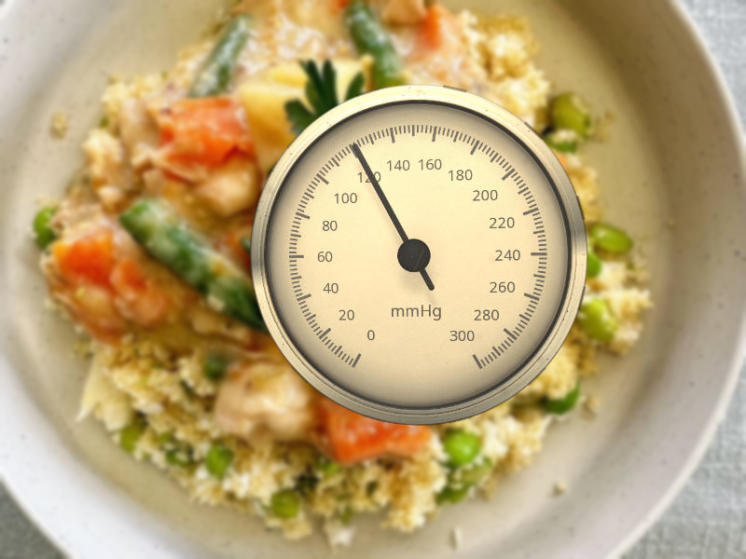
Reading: 122 mmHg
